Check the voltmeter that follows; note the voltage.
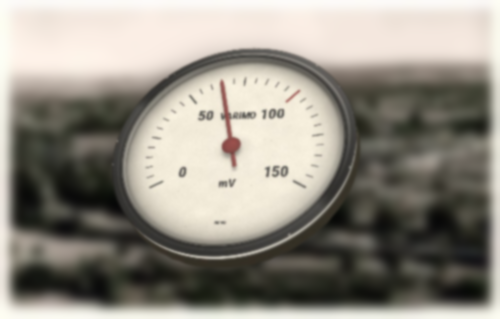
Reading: 65 mV
